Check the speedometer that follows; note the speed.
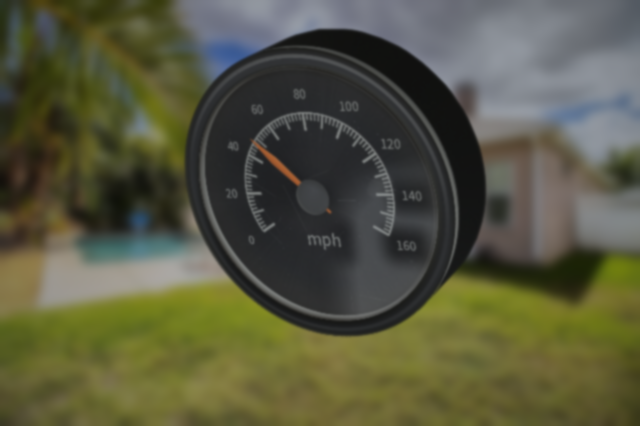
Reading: 50 mph
